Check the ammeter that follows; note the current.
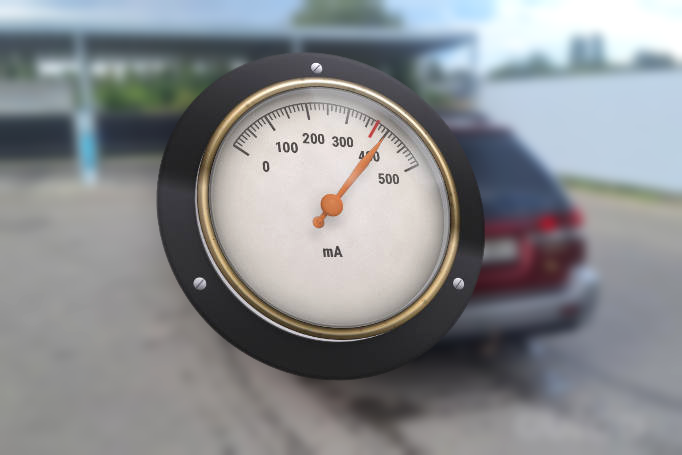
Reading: 400 mA
